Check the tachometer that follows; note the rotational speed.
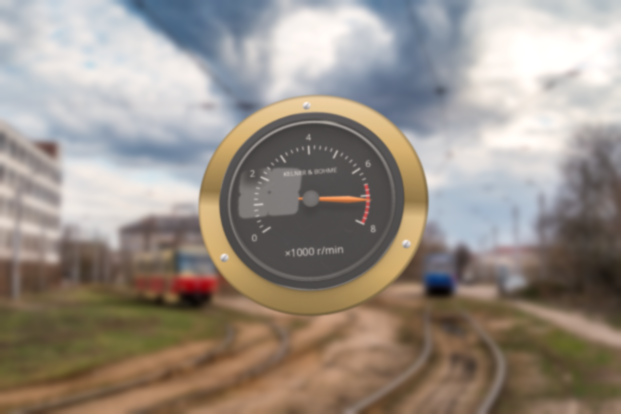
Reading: 7200 rpm
